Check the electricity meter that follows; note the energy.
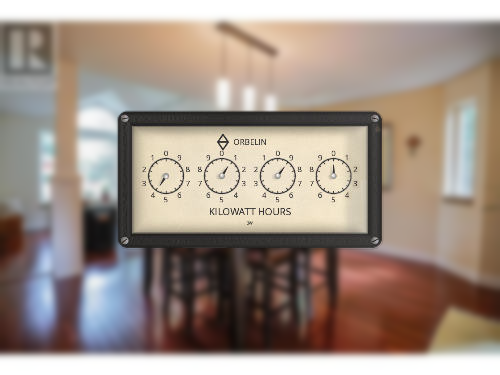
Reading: 4090 kWh
